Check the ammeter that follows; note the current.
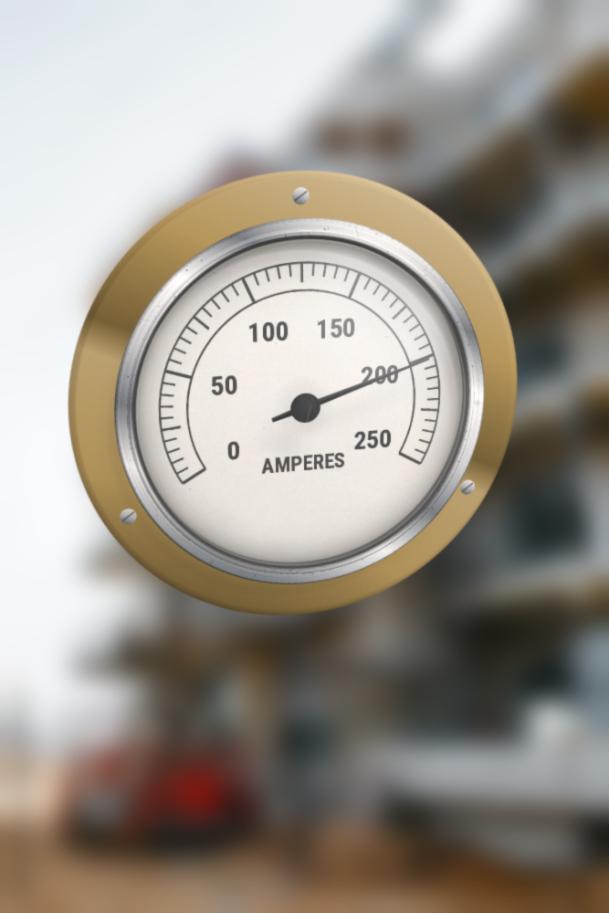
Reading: 200 A
